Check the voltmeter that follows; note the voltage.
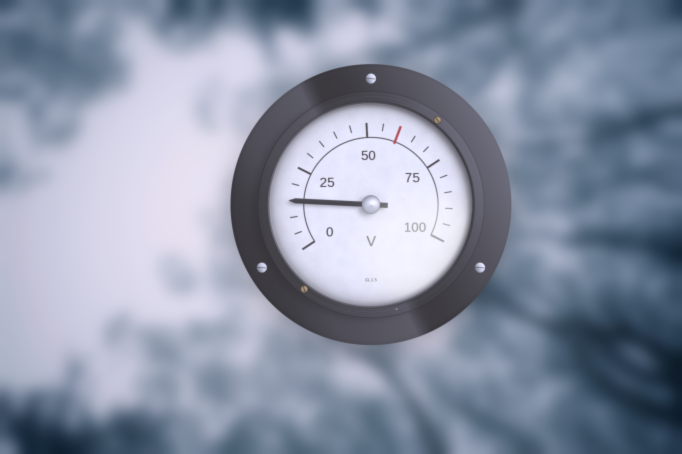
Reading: 15 V
